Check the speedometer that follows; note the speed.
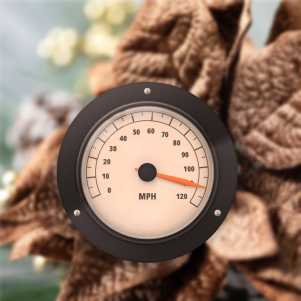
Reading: 110 mph
